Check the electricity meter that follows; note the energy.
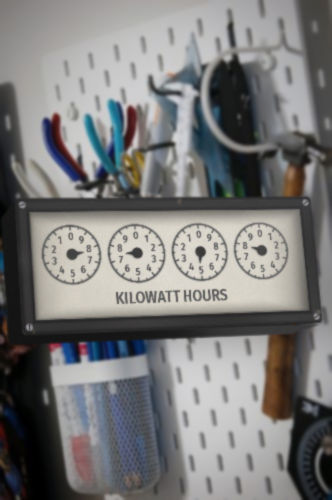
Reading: 7748 kWh
